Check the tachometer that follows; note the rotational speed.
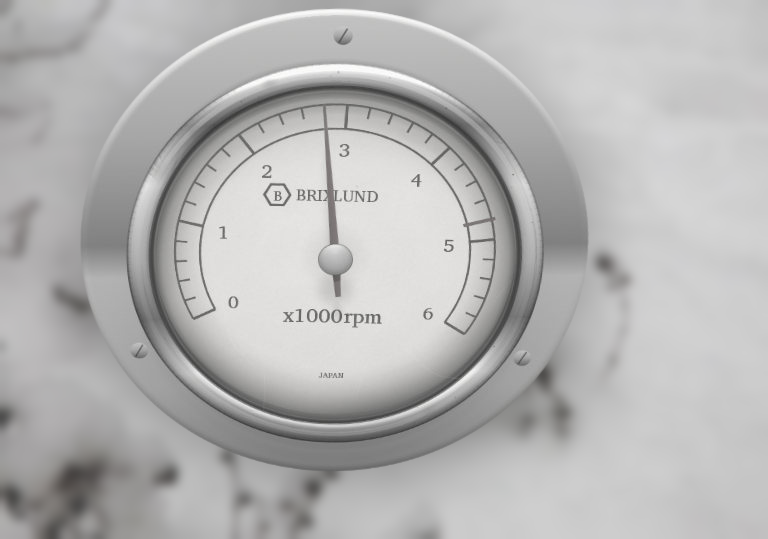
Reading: 2800 rpm
